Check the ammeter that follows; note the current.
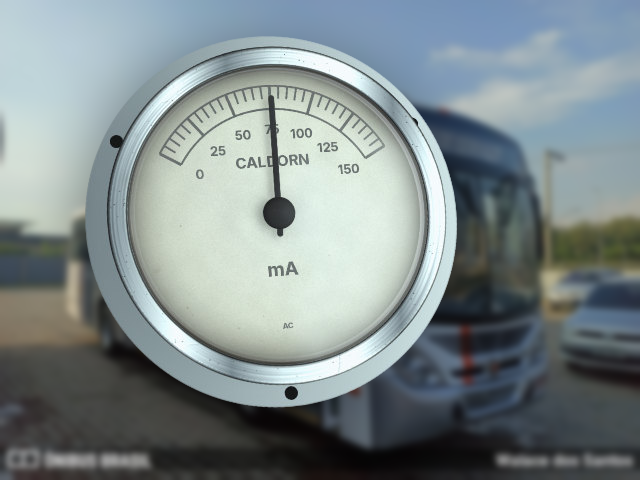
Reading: 75 mA
